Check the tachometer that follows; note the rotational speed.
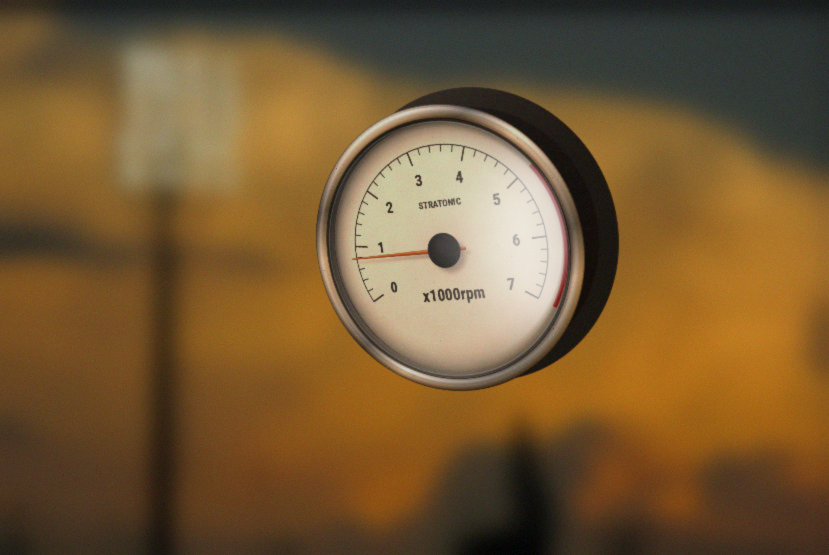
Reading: 800 rpm
